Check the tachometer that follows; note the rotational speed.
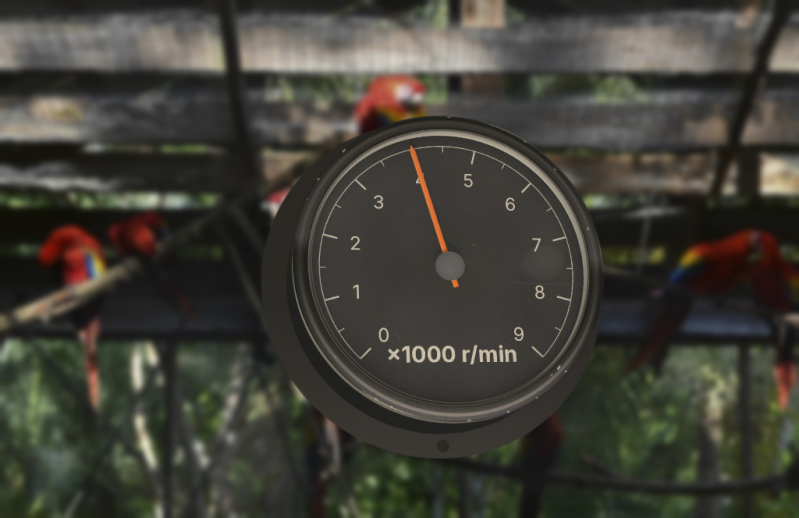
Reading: 4000 rpm
